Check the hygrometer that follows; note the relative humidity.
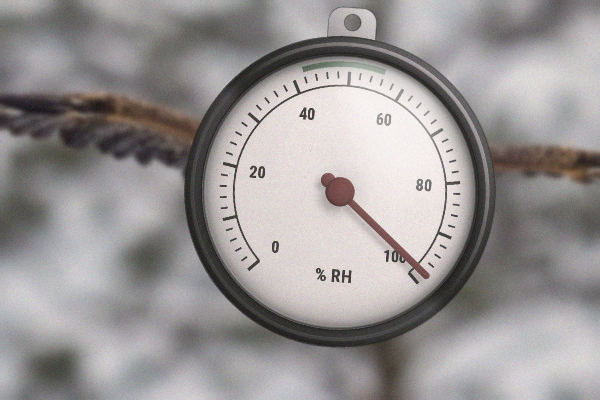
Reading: 98 %
